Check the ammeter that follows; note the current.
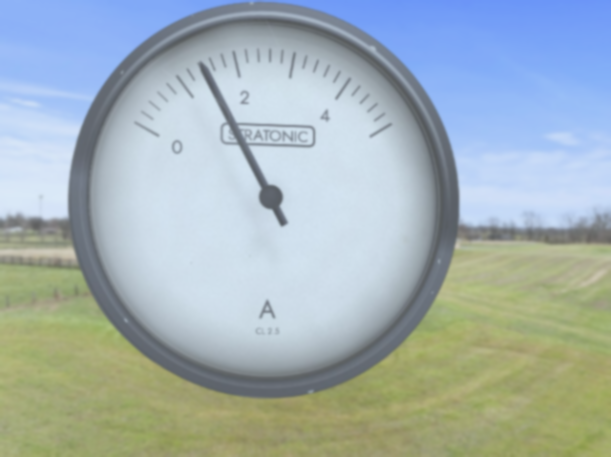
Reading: 1.4 A
